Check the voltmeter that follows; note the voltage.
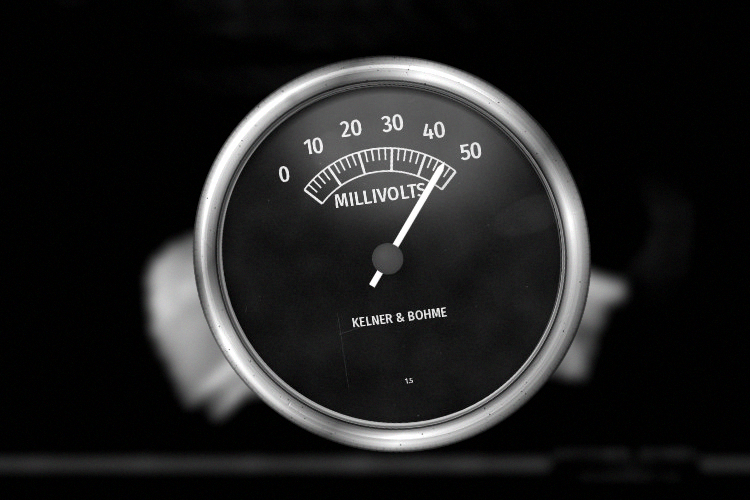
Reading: 46 mV
